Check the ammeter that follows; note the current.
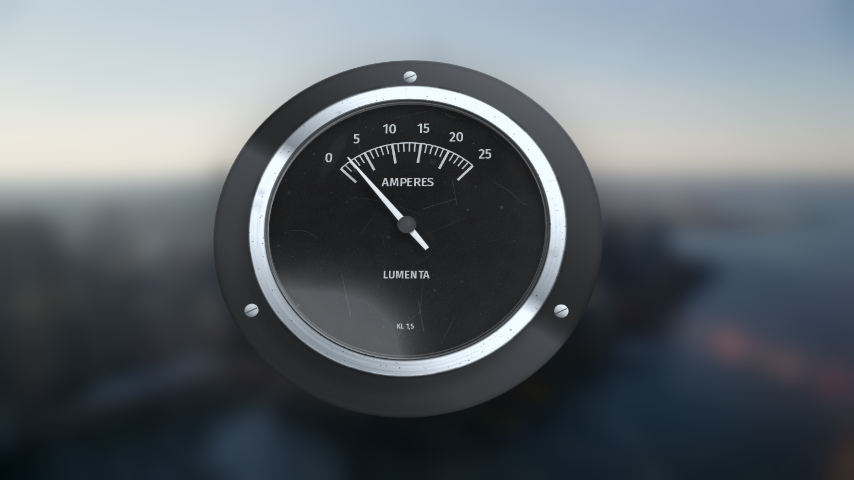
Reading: 2 A
